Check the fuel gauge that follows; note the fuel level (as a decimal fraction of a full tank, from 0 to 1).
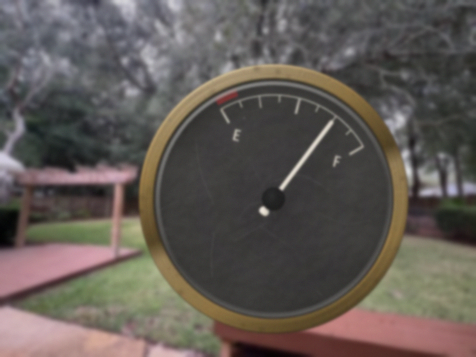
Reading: 0.75
